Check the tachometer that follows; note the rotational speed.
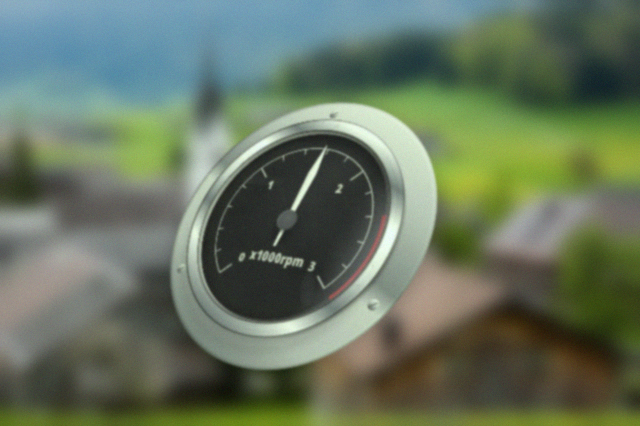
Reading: 1600 rpm
